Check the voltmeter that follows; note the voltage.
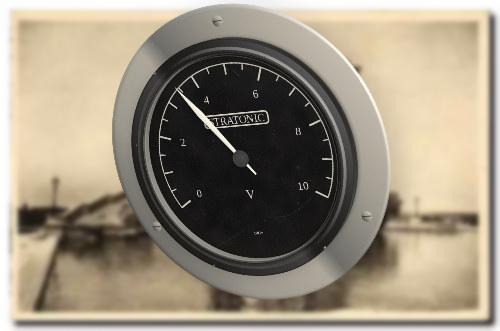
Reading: 3.5 V
